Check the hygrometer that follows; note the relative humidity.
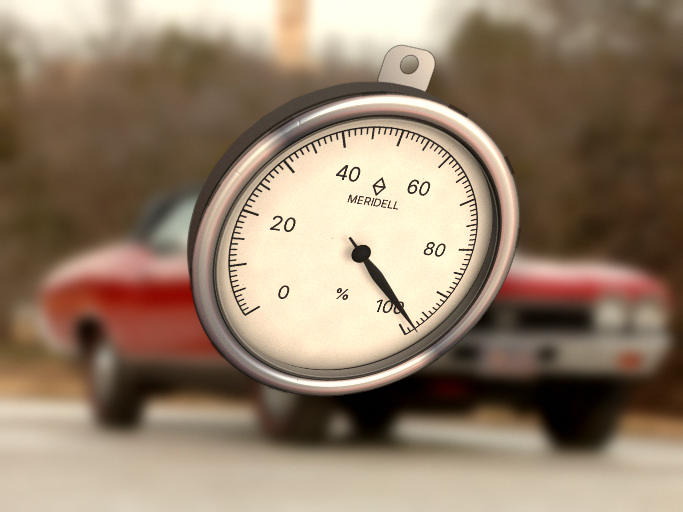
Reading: 98 %
